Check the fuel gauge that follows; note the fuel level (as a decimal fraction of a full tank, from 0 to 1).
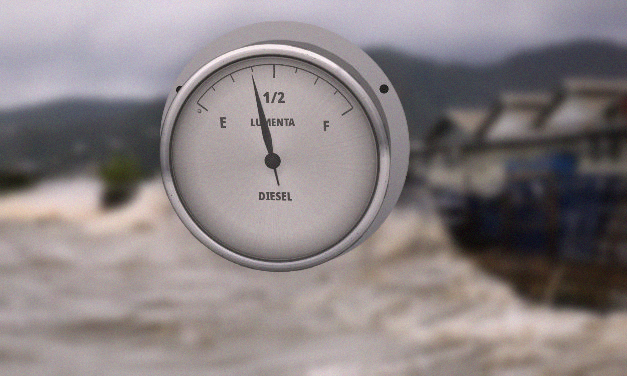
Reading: 0.375
